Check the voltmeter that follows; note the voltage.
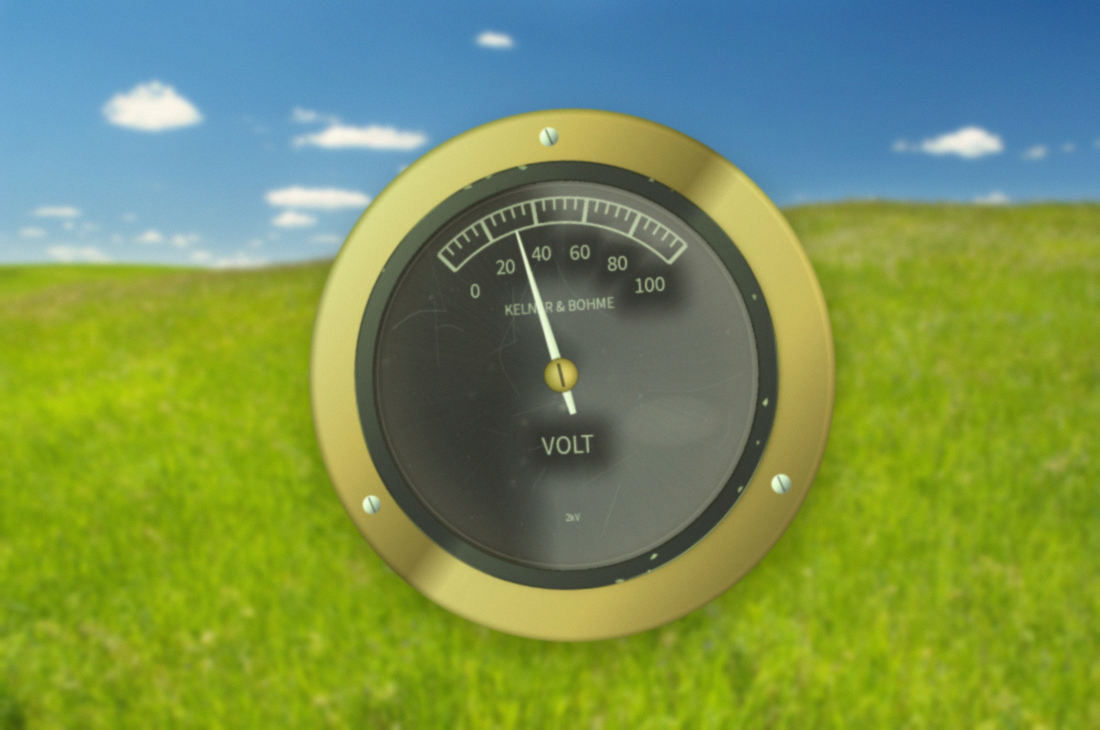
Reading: 32 V
